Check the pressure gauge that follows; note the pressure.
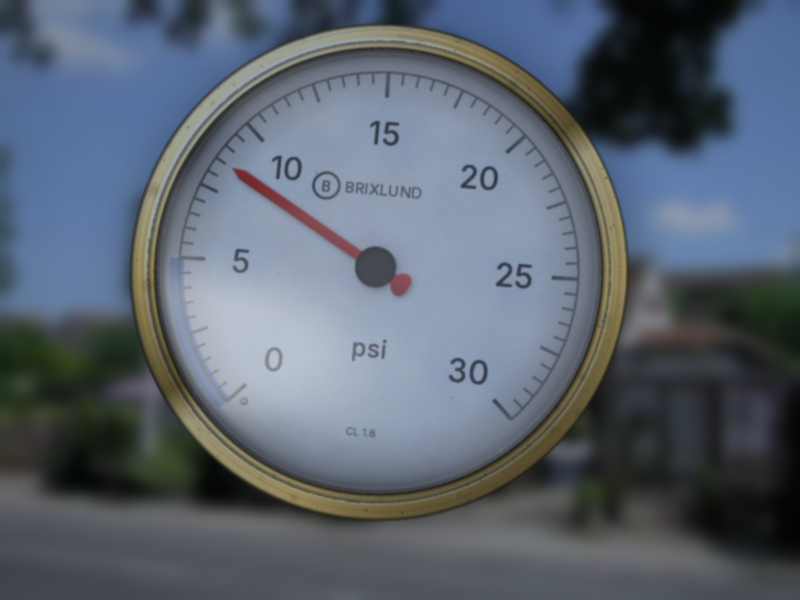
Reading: 8.5 psi
